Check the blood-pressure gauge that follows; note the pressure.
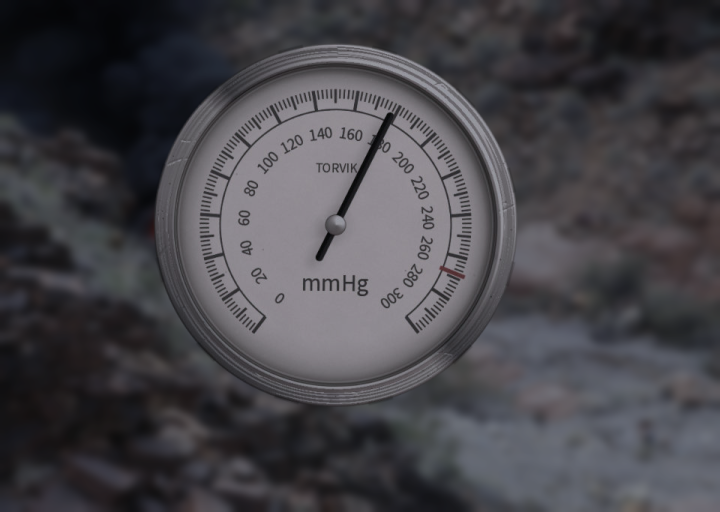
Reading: 178 mmHg
